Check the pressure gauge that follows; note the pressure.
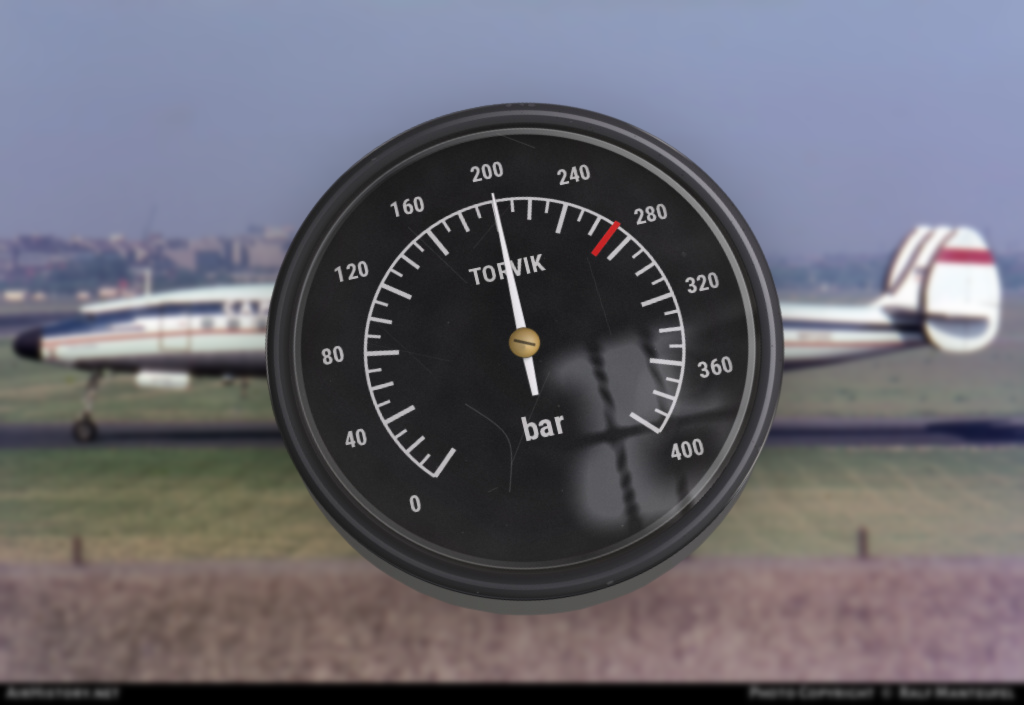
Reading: 200 bar
